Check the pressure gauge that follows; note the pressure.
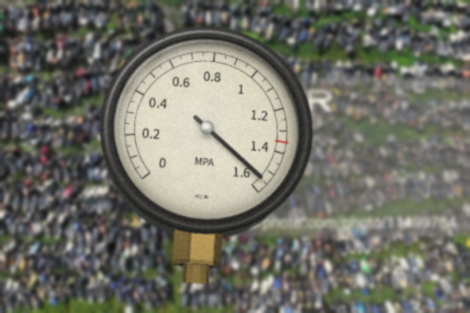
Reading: 1.55 MPa
